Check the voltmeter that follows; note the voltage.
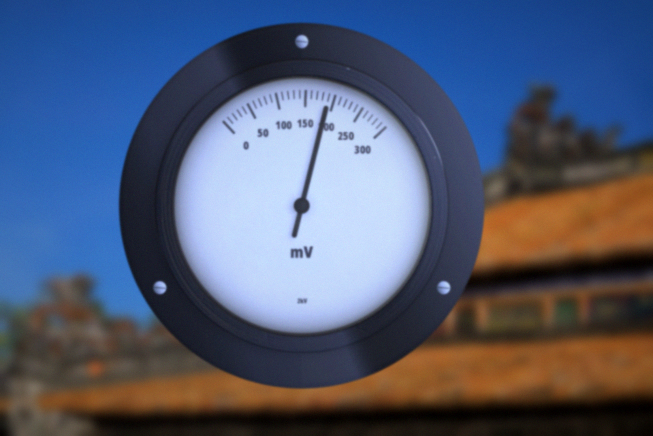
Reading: 190 mV
